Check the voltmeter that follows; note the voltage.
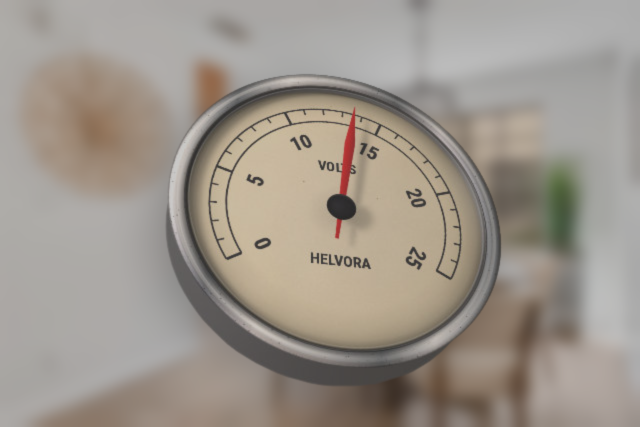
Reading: 13.5 V
